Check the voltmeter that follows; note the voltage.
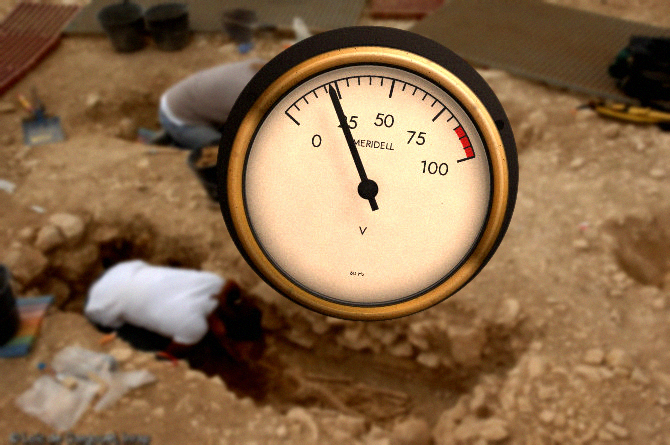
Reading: 22.5 V
